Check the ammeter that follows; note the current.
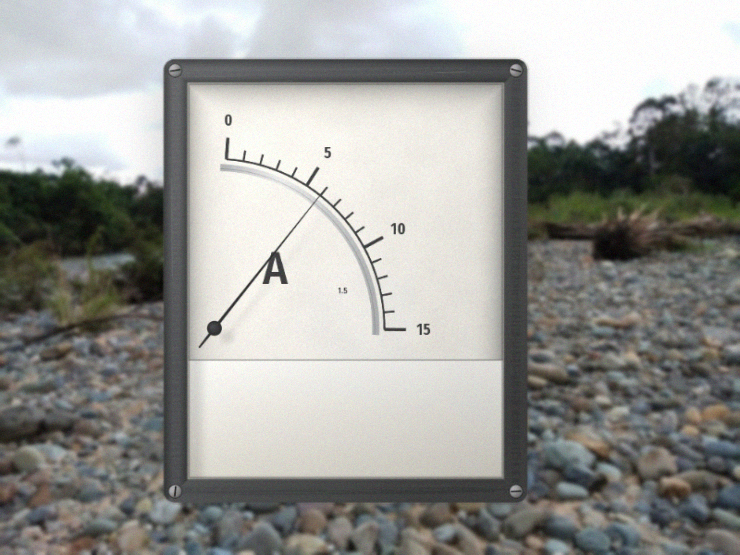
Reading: 6 A
